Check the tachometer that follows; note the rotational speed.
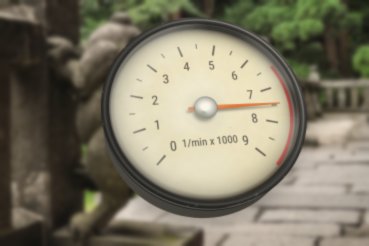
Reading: 7500 rpm
